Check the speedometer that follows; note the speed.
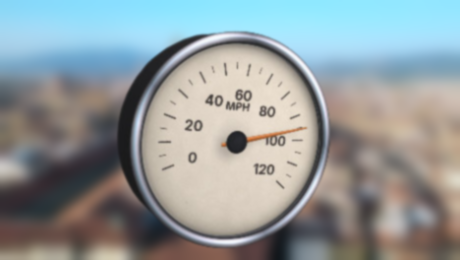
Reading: 95 mph
